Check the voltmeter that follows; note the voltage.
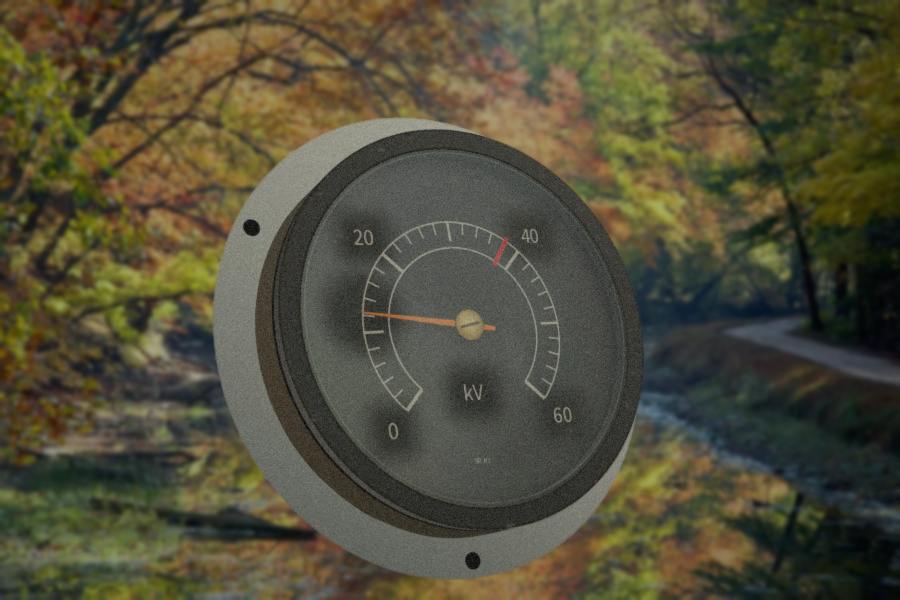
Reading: 12 kV
